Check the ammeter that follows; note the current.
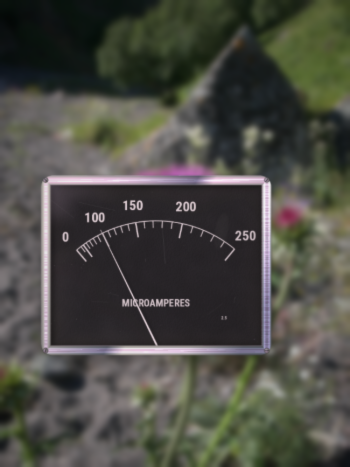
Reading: 100 µA
